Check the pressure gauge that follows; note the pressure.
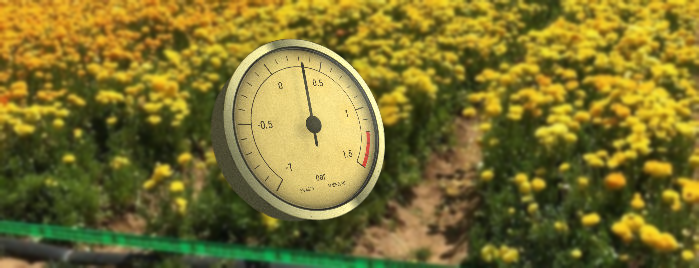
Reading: 0.3 bar
